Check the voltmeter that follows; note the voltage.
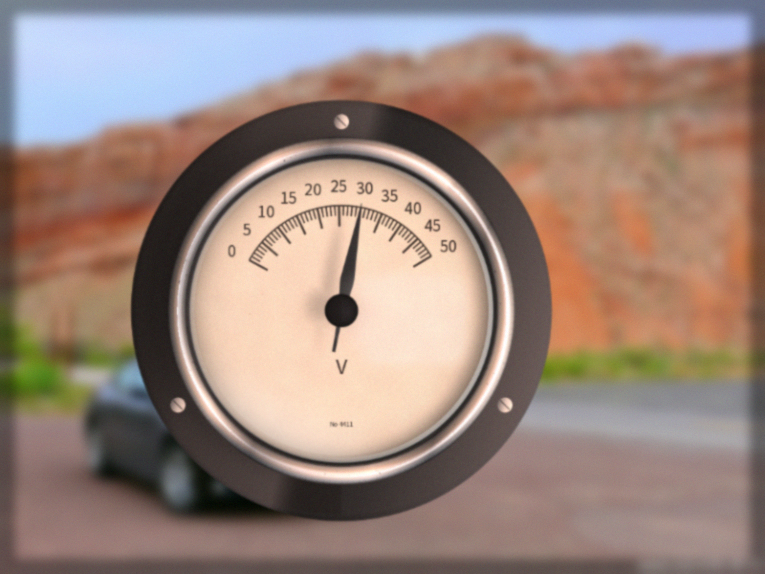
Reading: 30 V
